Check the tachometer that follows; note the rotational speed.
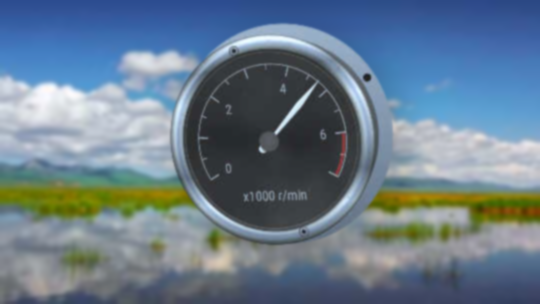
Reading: 4750 rpm
